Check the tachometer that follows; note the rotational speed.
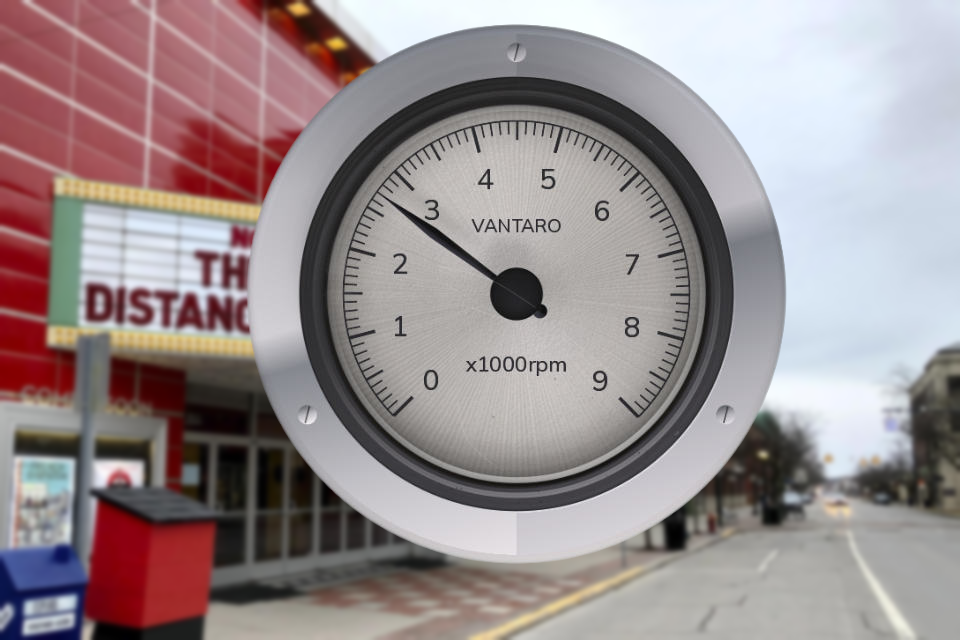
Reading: 2700 rpm
